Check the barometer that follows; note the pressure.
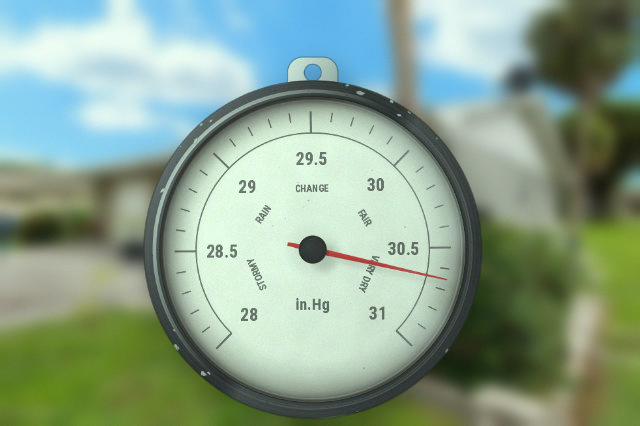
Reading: 30.65 inHg
